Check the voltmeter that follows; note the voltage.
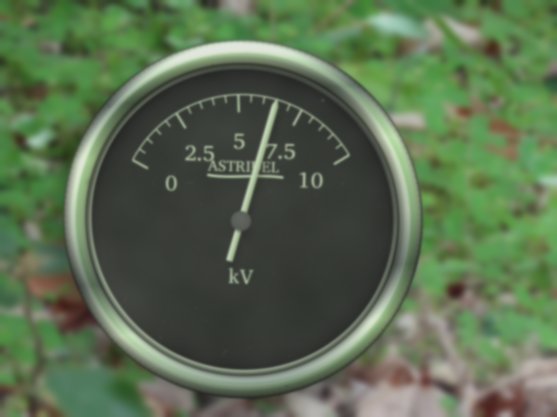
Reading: 6.5 kV
